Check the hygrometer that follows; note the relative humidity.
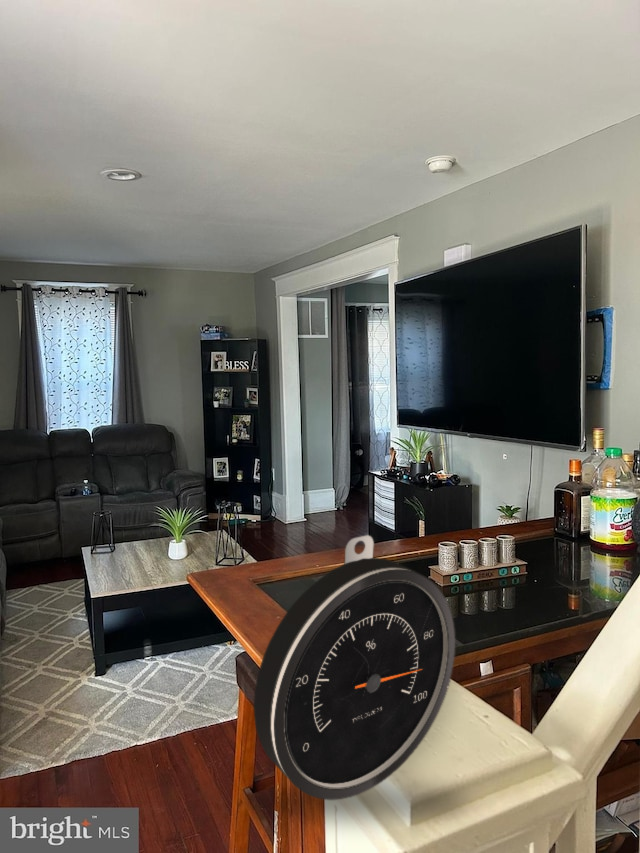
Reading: 90 %
